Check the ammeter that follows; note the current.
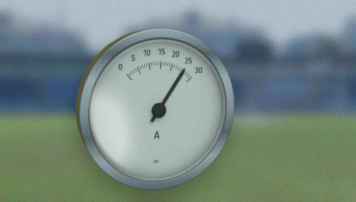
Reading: 25 A
